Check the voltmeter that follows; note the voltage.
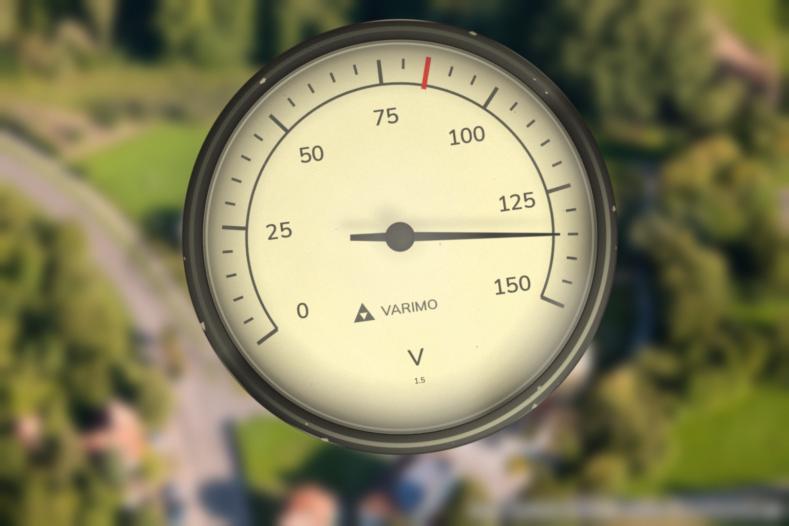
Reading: 135 V
